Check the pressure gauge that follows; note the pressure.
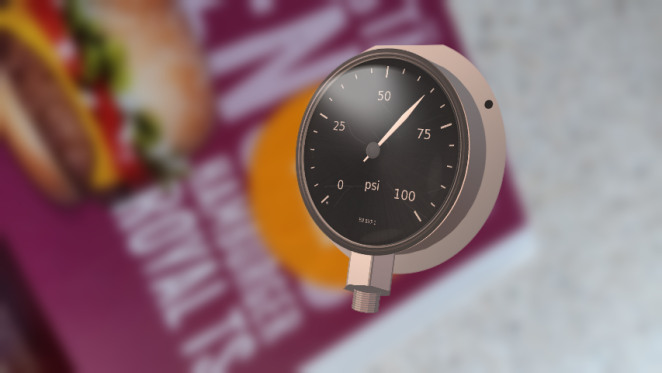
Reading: 65 psi
